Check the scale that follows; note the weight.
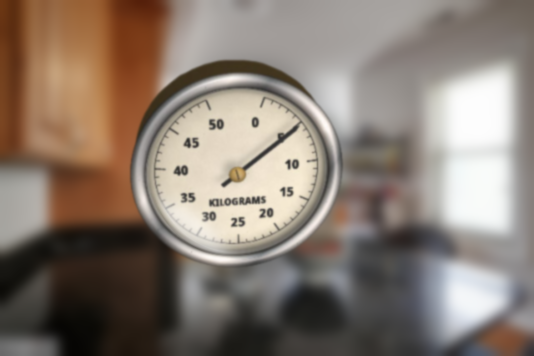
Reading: 5 kg
